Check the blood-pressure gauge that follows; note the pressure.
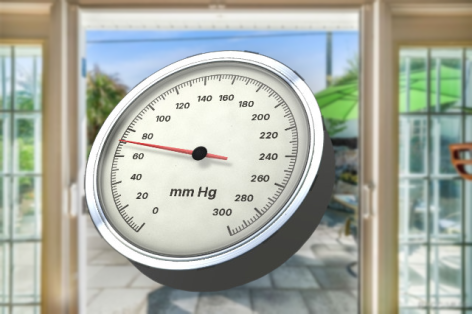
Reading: 70 mmHg
